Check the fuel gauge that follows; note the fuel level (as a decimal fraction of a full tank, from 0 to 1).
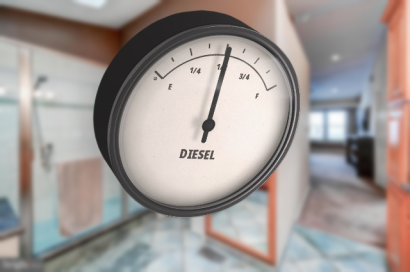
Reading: 0.5
